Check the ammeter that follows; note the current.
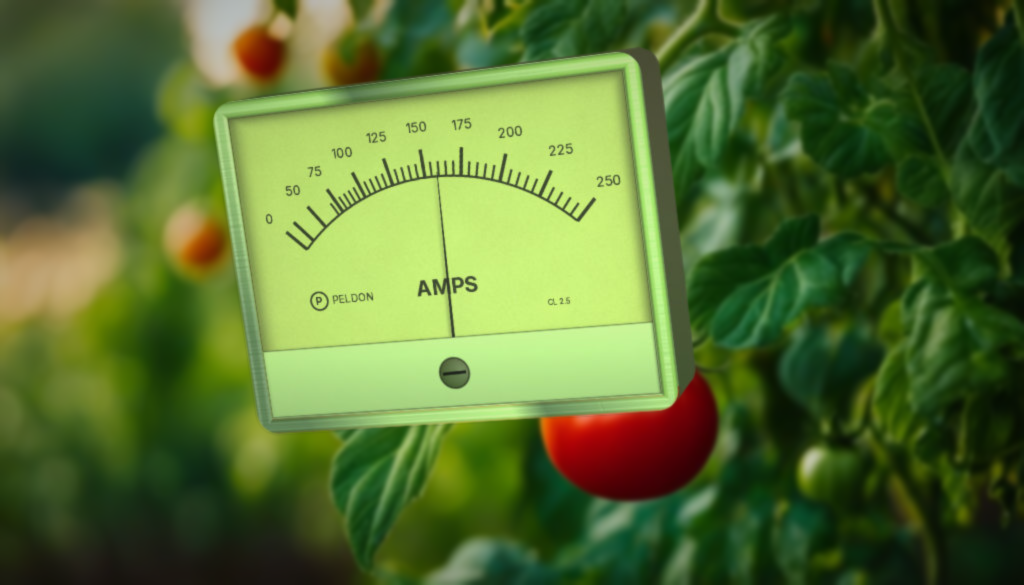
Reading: 160 A
